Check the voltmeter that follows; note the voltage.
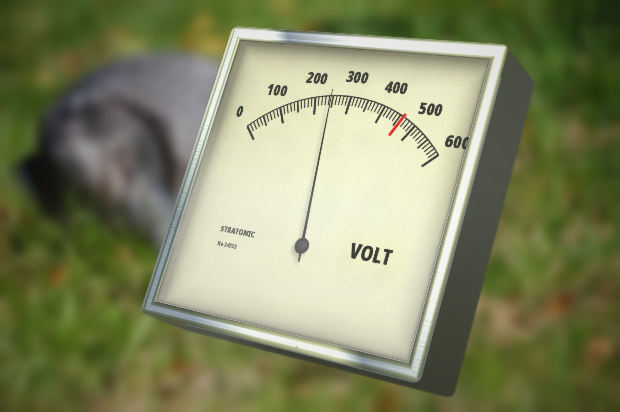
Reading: 250 V
